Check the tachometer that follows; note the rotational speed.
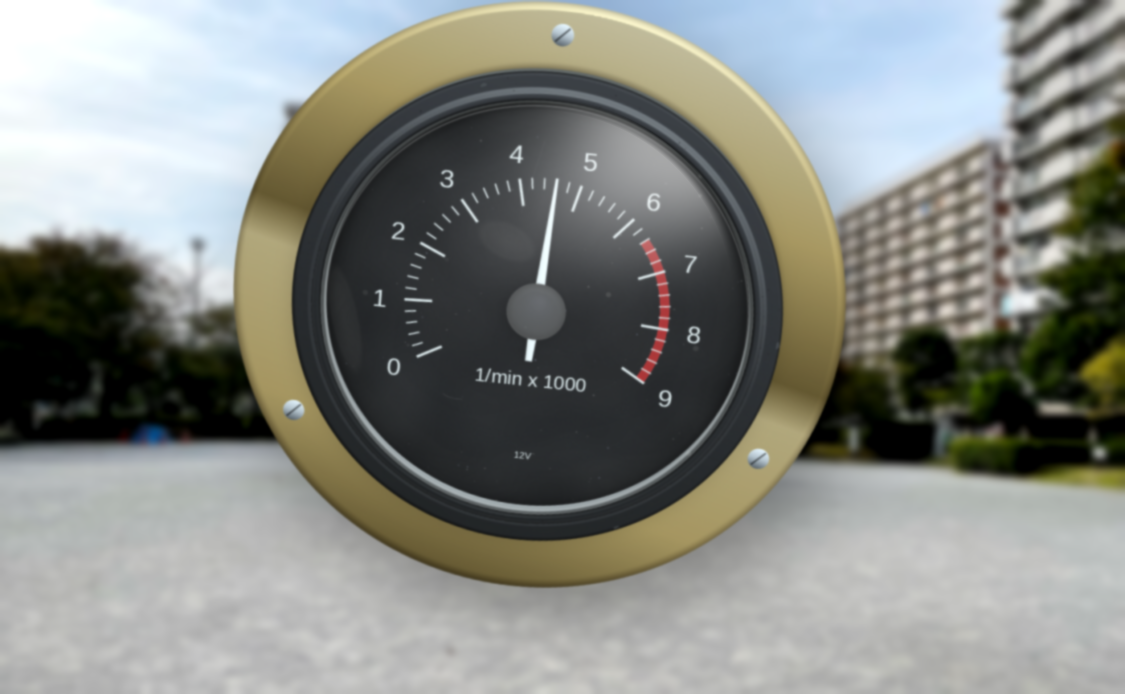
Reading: 4600 rpm
